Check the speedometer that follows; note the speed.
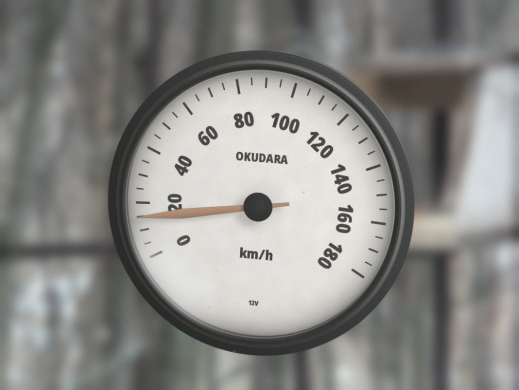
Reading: 15 km/h
